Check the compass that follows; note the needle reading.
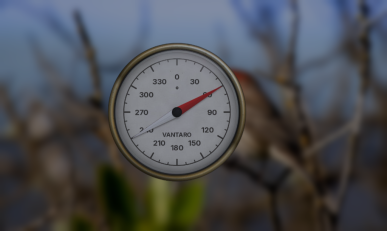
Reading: 60 °
